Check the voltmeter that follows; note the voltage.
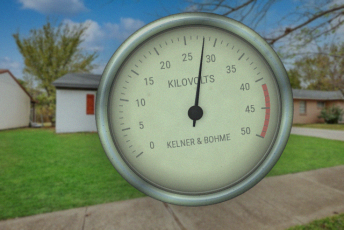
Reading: 28 kV
